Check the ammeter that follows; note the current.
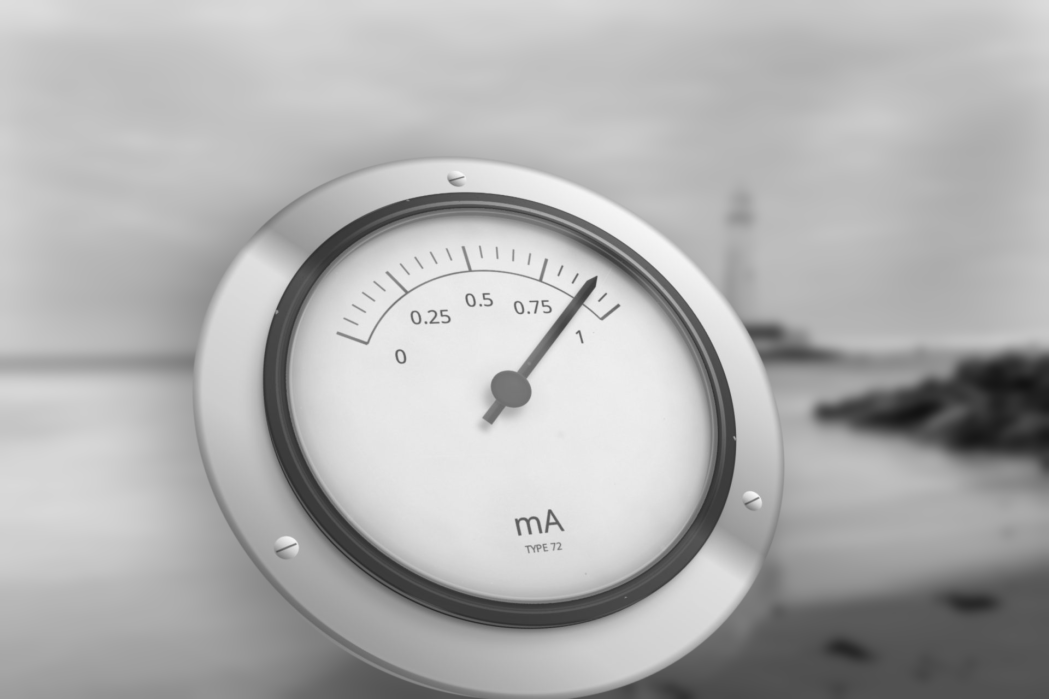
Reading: 0.9 mA
